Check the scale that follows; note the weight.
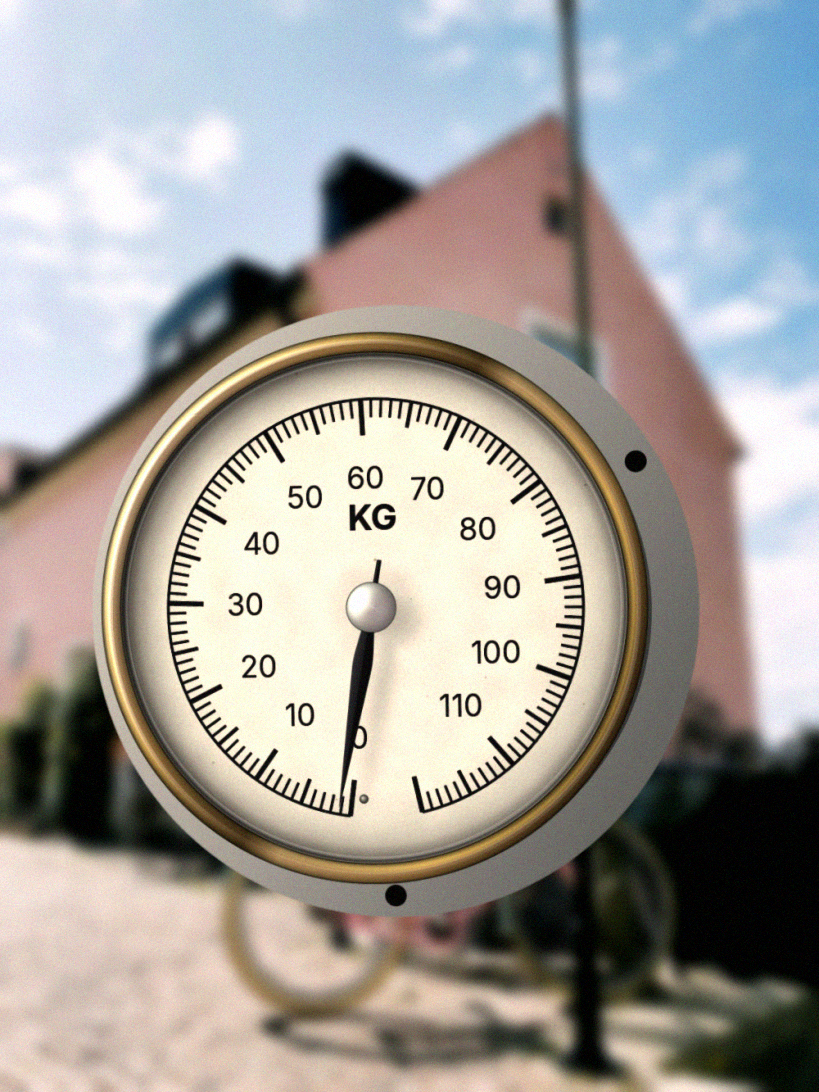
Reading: 1 kg
